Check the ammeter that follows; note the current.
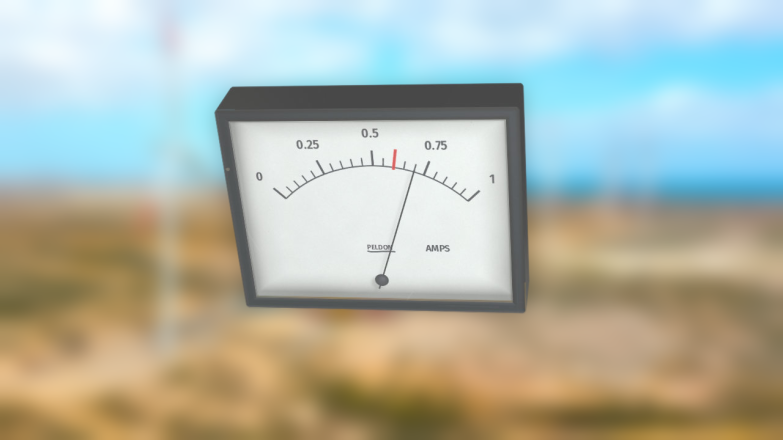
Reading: 0.7 A
